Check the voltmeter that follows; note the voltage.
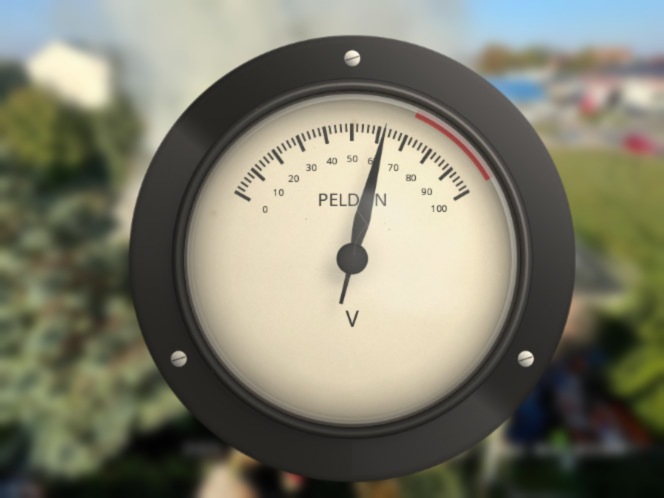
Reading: 62 V
